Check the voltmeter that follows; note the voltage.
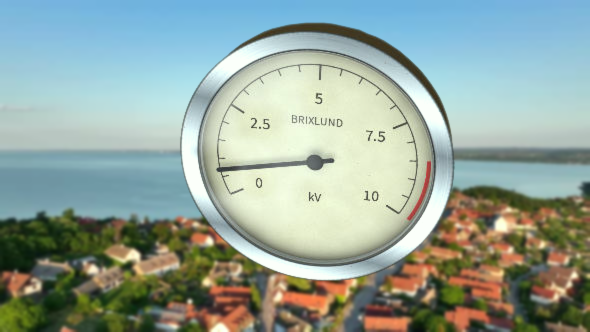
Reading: 0.75 kV
